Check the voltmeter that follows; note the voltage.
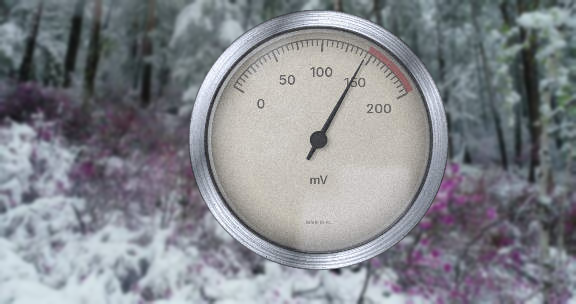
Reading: 145 mV
